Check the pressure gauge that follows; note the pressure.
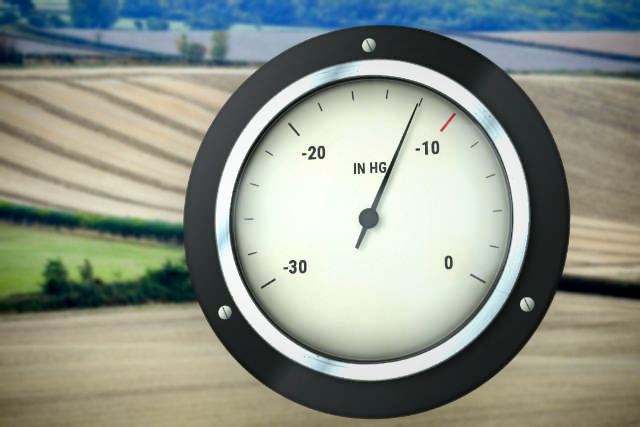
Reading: -12 inHg
